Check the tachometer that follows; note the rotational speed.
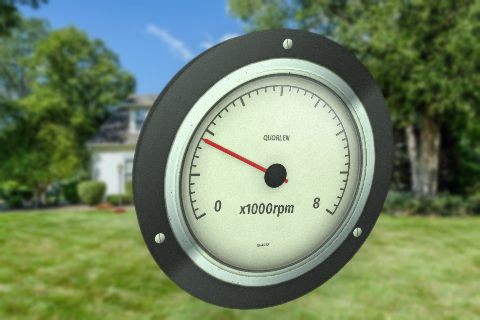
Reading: 1800 rpm
